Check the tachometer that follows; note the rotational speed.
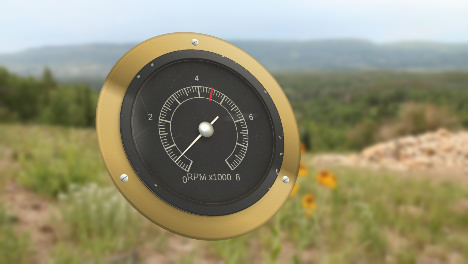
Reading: 500 rpm
